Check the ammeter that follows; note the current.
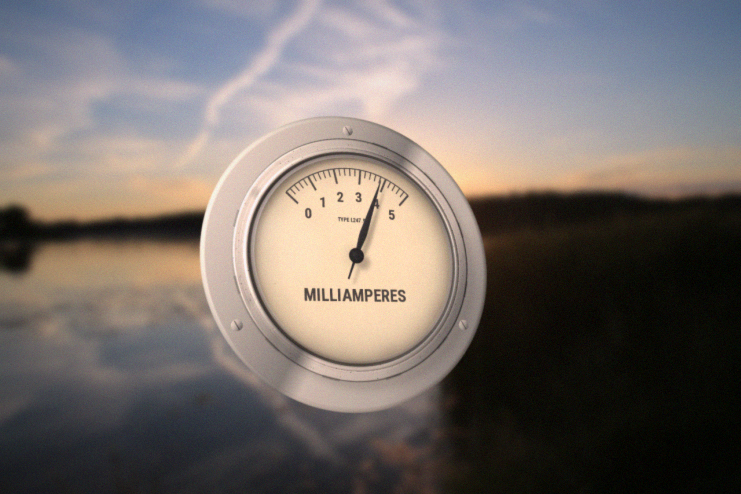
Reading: 3.8 mA
